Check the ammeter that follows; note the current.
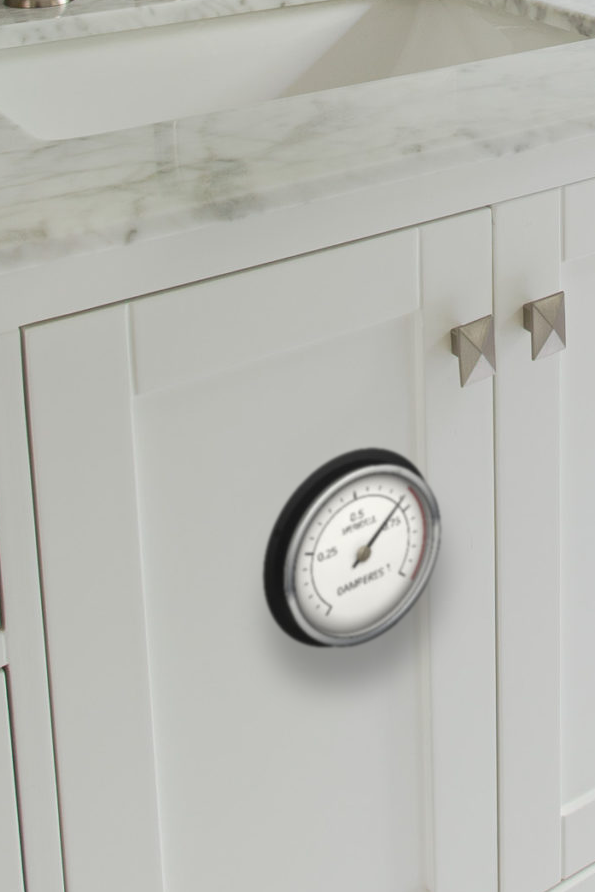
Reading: 0.7 A
